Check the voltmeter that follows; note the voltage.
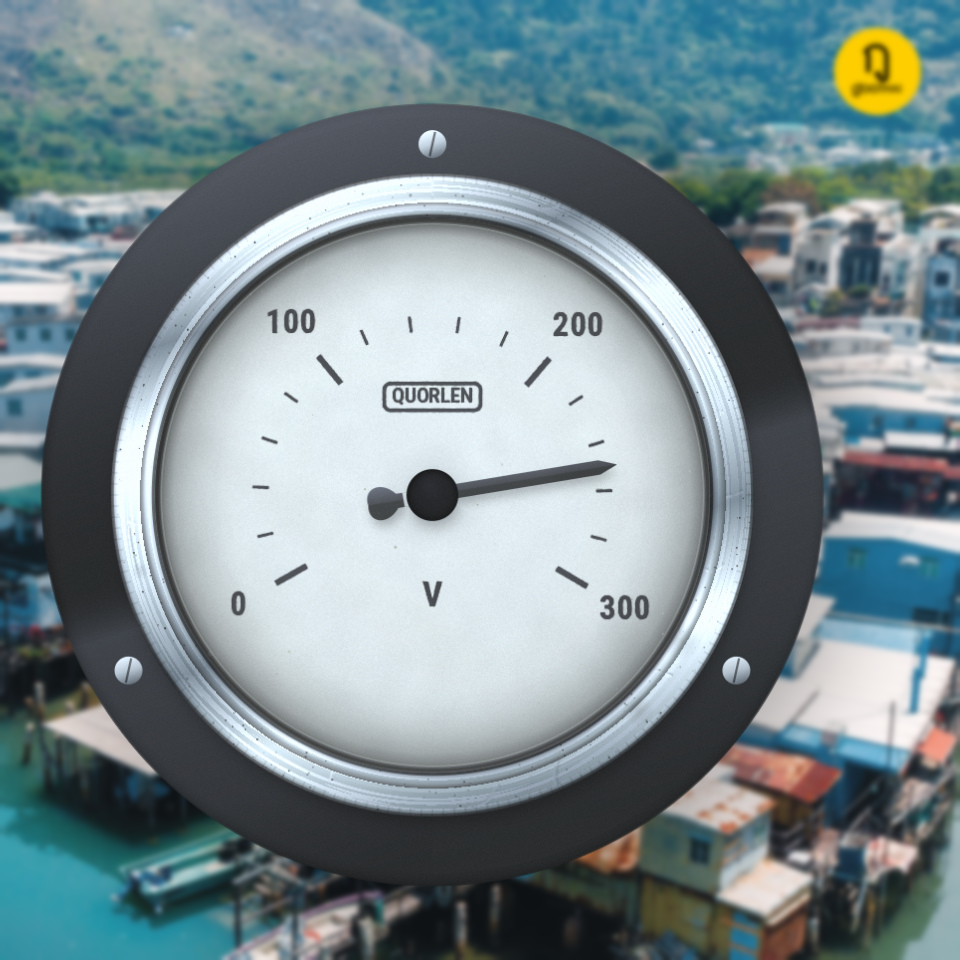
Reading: 250 V
